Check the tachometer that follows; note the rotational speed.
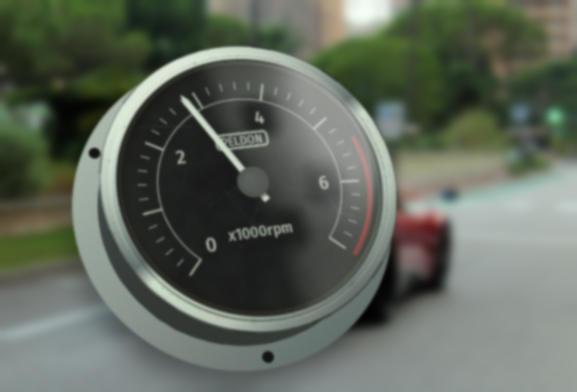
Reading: 2800 rpm
